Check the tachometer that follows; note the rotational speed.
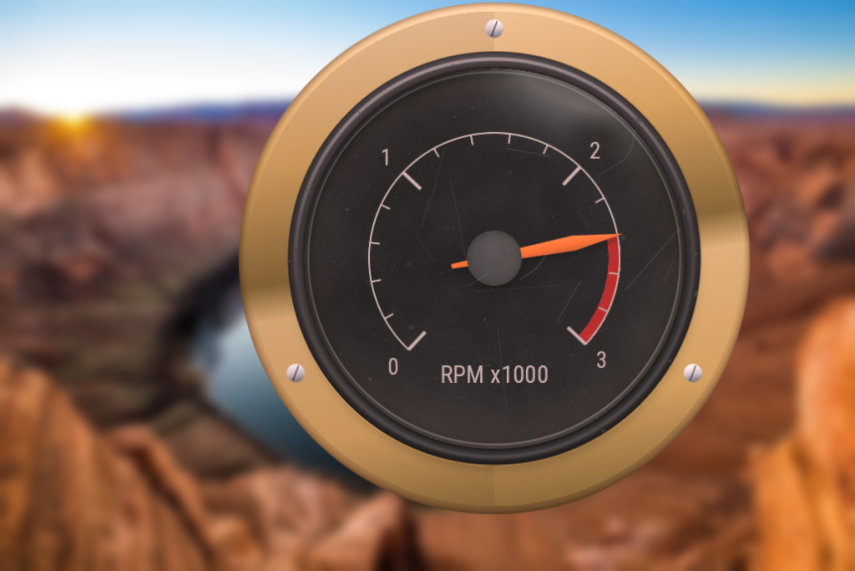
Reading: 2400 rpm
